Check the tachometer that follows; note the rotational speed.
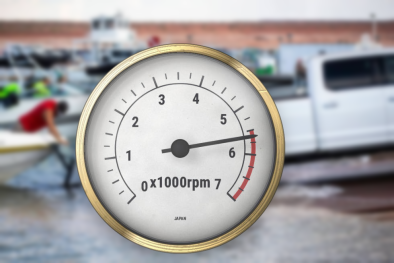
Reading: 5625 rpm
